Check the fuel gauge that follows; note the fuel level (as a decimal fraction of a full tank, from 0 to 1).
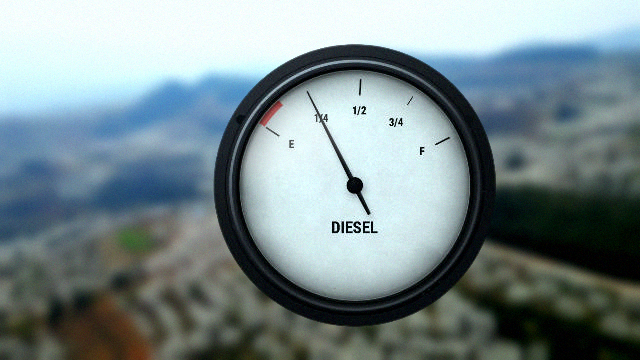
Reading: 0.25
